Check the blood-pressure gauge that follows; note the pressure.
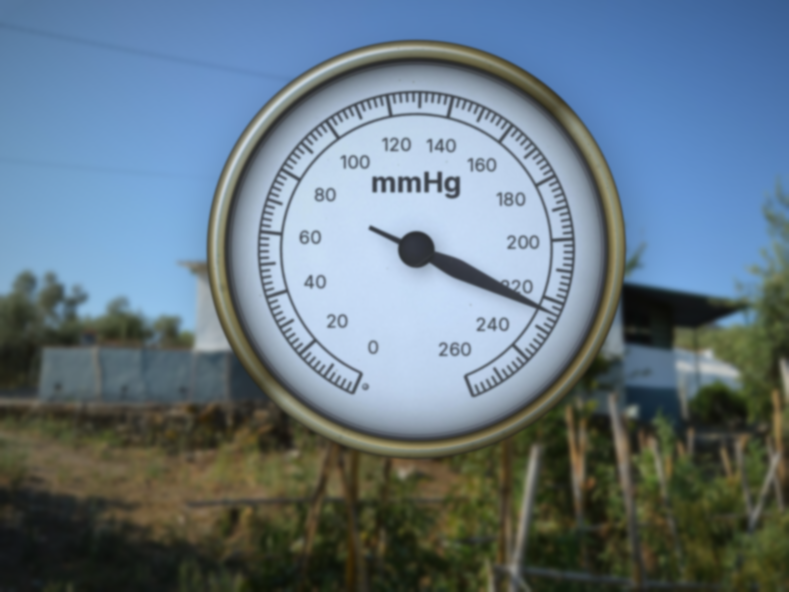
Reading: 224 mmHg
